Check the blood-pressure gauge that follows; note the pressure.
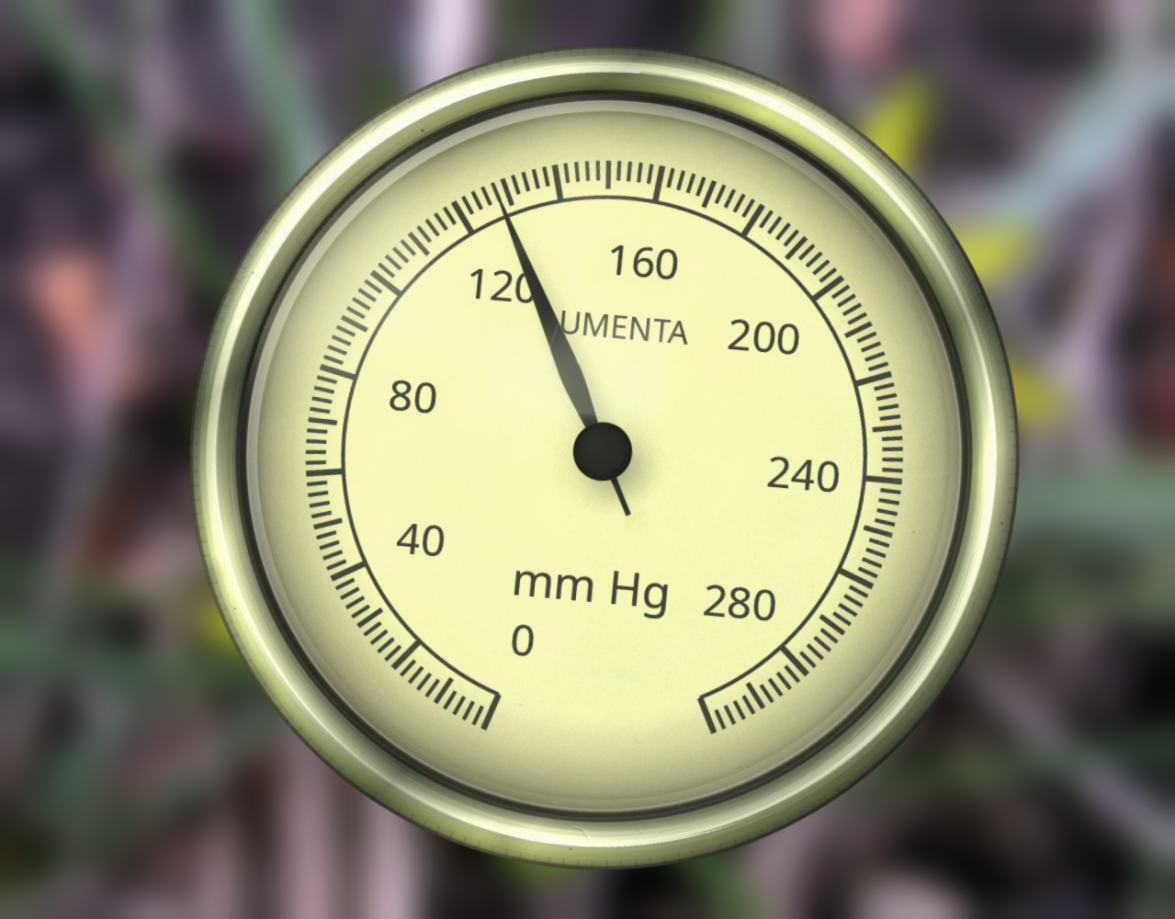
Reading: 128 mmHg
